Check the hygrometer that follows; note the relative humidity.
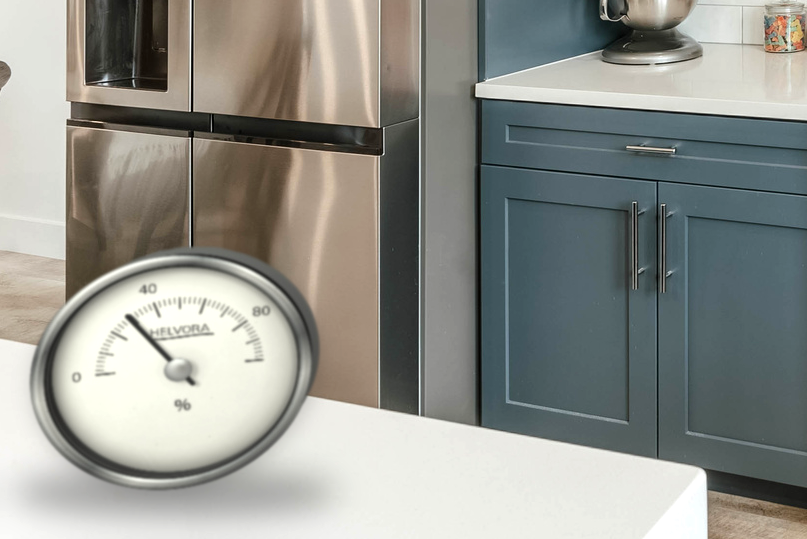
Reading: 30 %
